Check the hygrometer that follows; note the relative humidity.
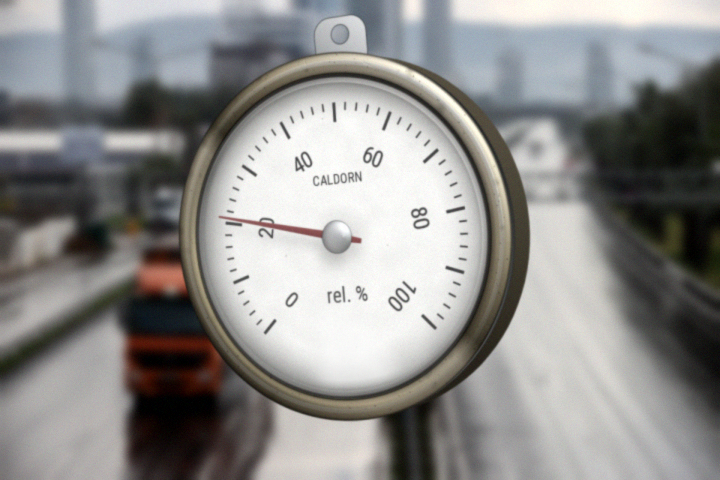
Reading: 21 %
